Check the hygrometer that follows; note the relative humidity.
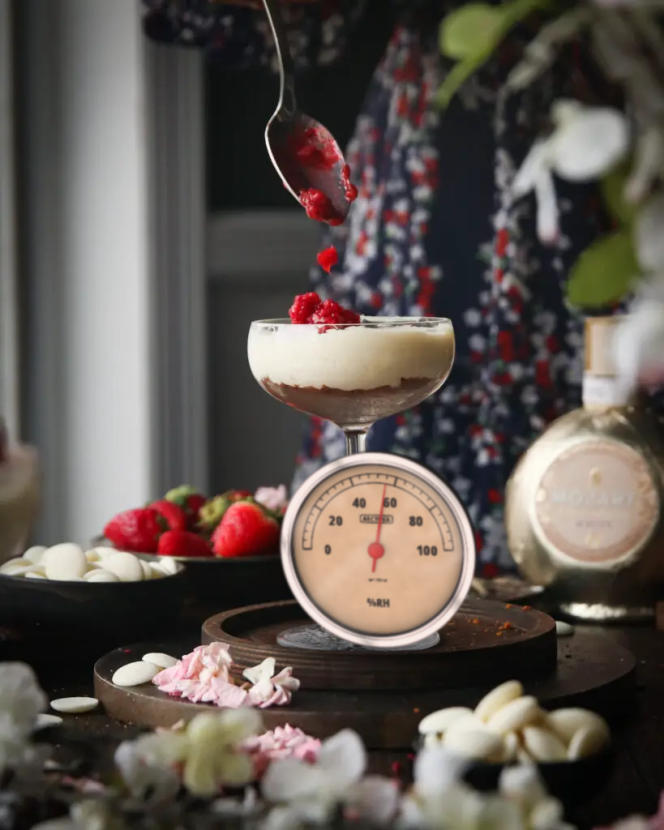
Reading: 56 %
